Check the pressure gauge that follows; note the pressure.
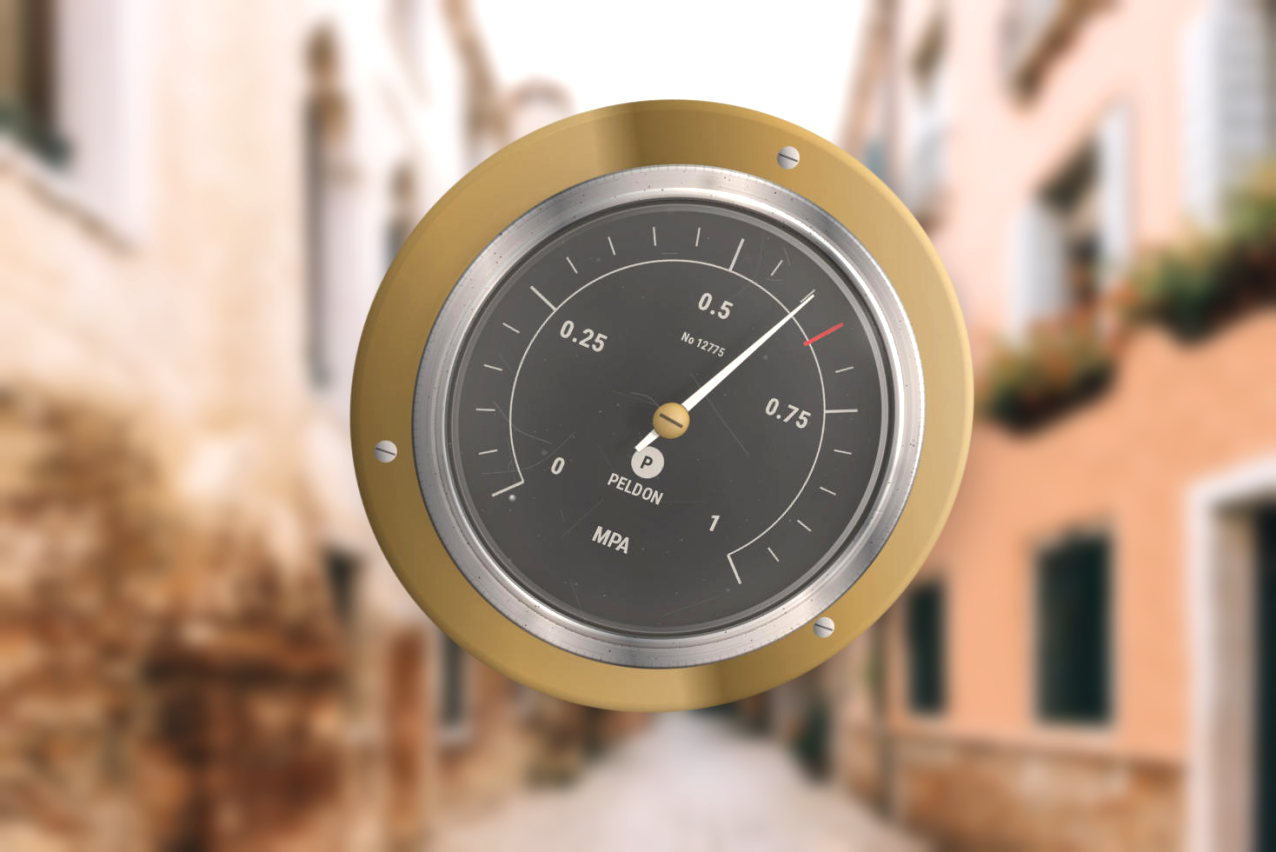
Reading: 0.6 MPa
